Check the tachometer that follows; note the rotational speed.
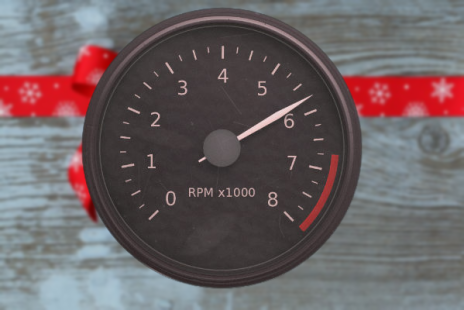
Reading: 5750 rpm
